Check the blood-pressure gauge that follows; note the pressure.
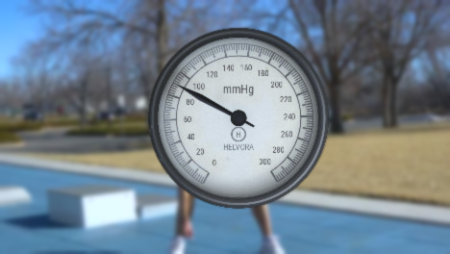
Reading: 90 mmHg
